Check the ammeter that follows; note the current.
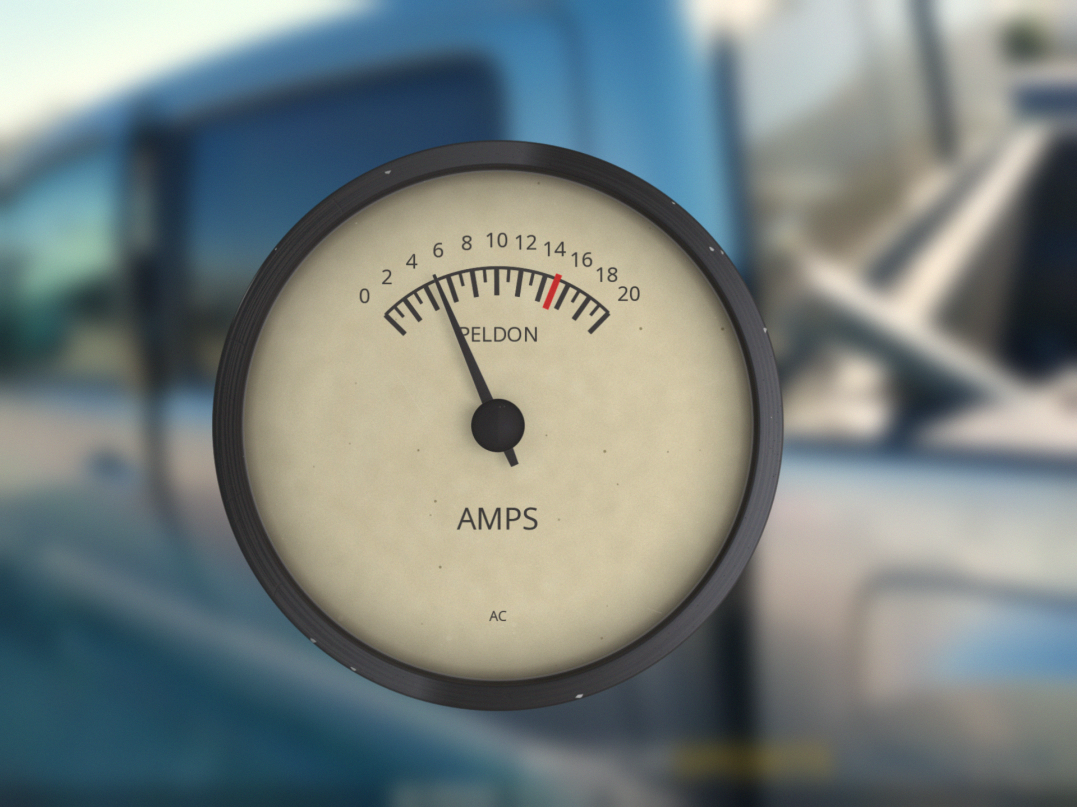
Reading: 5 A
